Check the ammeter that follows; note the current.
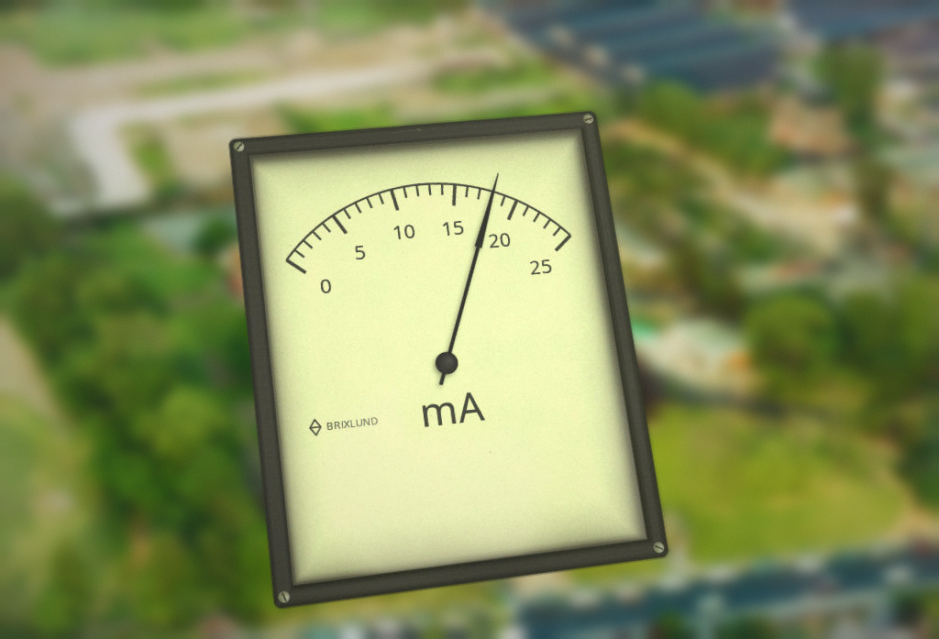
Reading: 18 mA
